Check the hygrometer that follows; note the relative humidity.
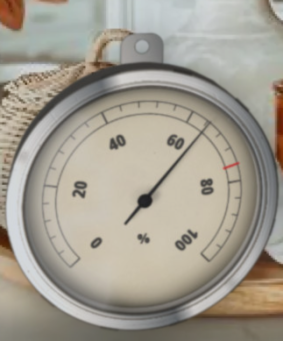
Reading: 64 %
